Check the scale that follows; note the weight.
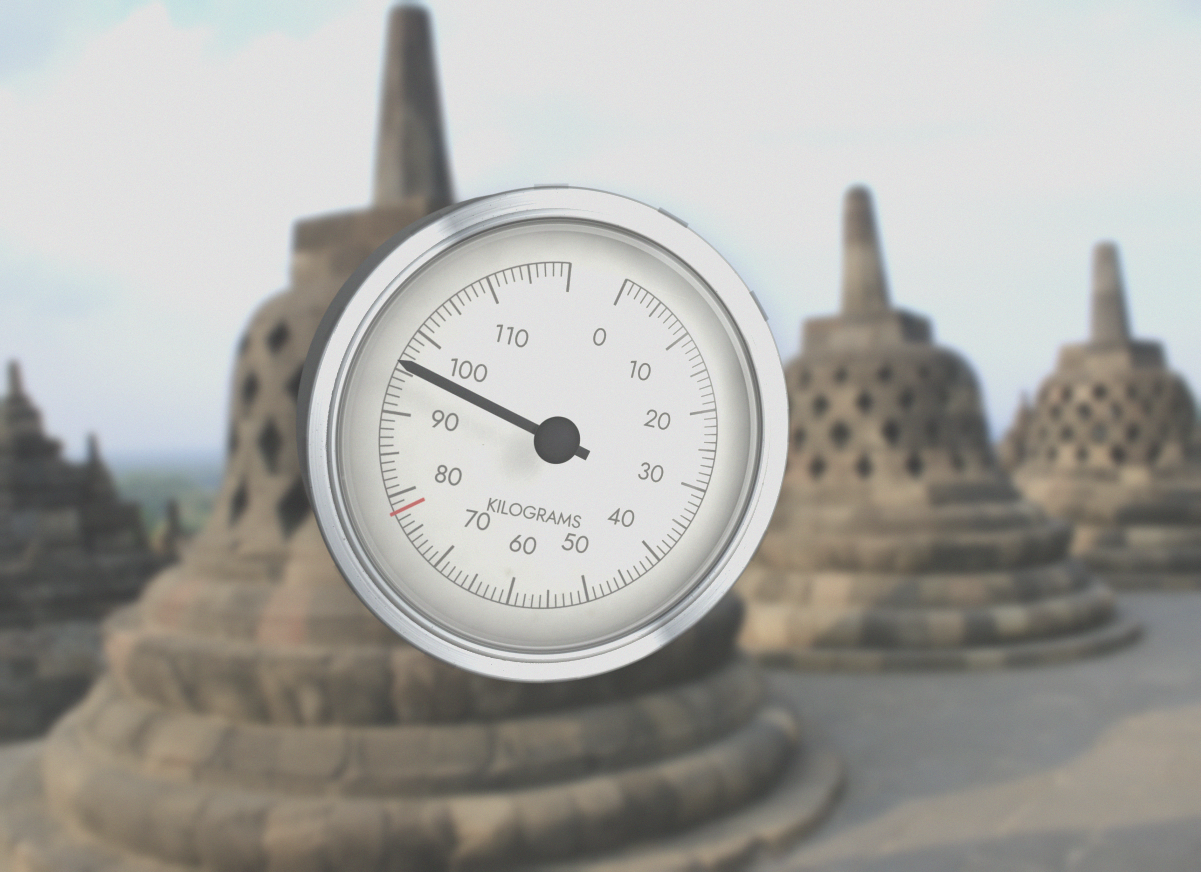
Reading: 96 kg
